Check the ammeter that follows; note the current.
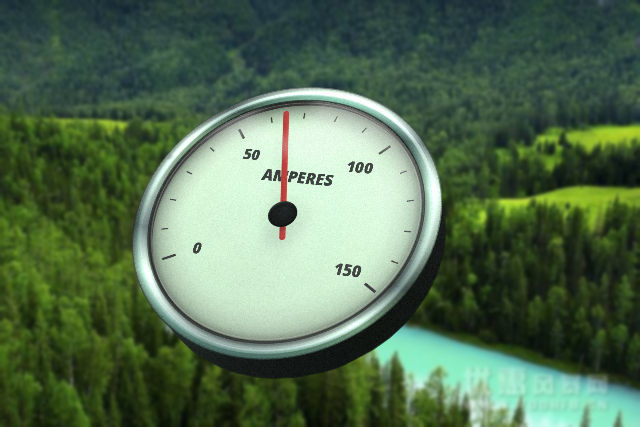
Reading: 65 A
